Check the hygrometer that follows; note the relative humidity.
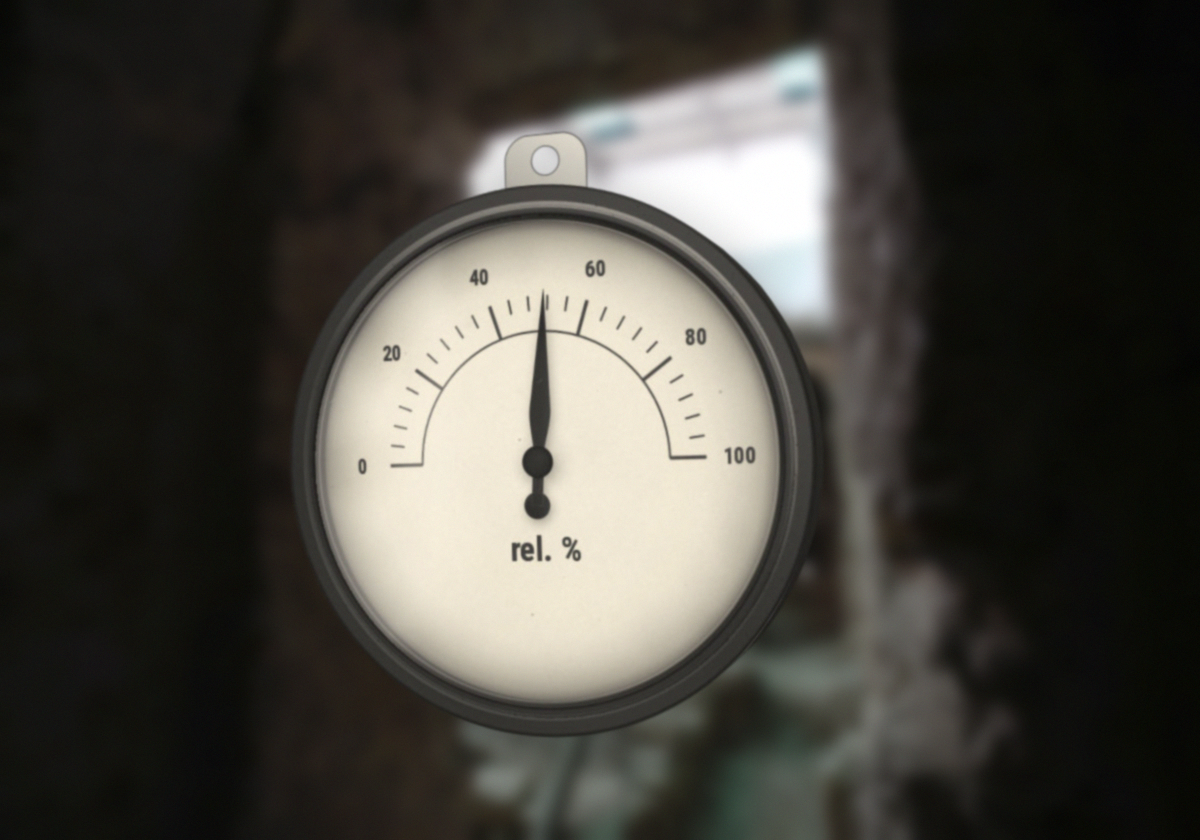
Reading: 52 %
